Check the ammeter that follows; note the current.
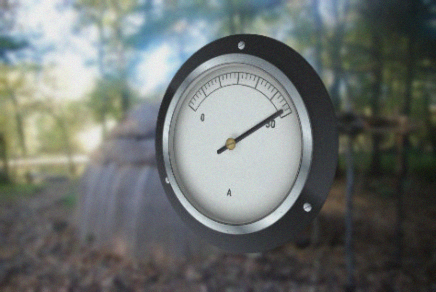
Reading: 29 A
